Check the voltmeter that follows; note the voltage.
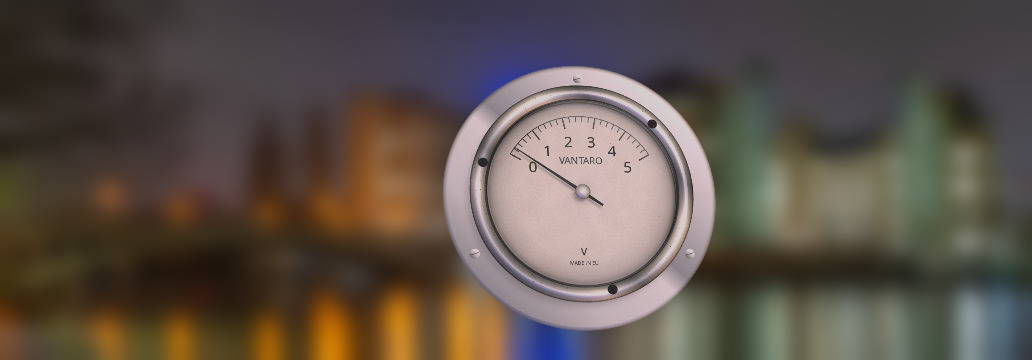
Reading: 0.2 V
